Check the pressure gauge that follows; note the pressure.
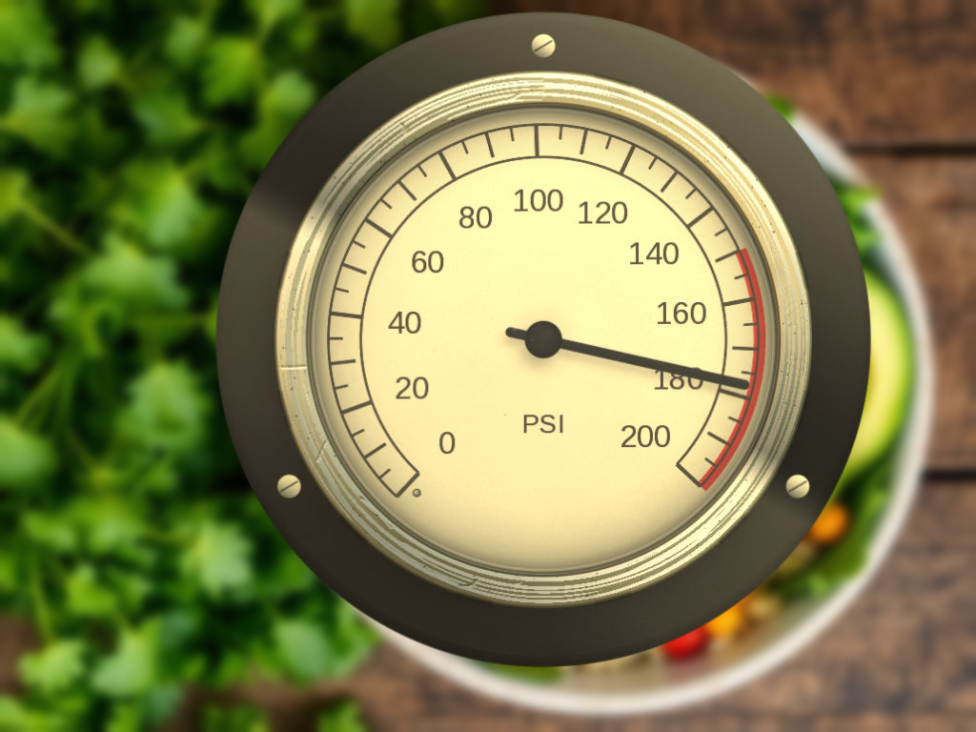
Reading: 177.5 psi
